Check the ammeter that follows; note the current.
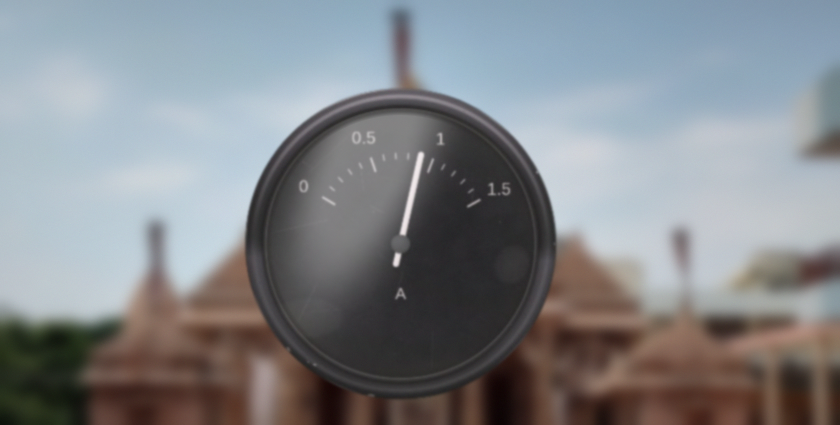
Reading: 0.9 A
